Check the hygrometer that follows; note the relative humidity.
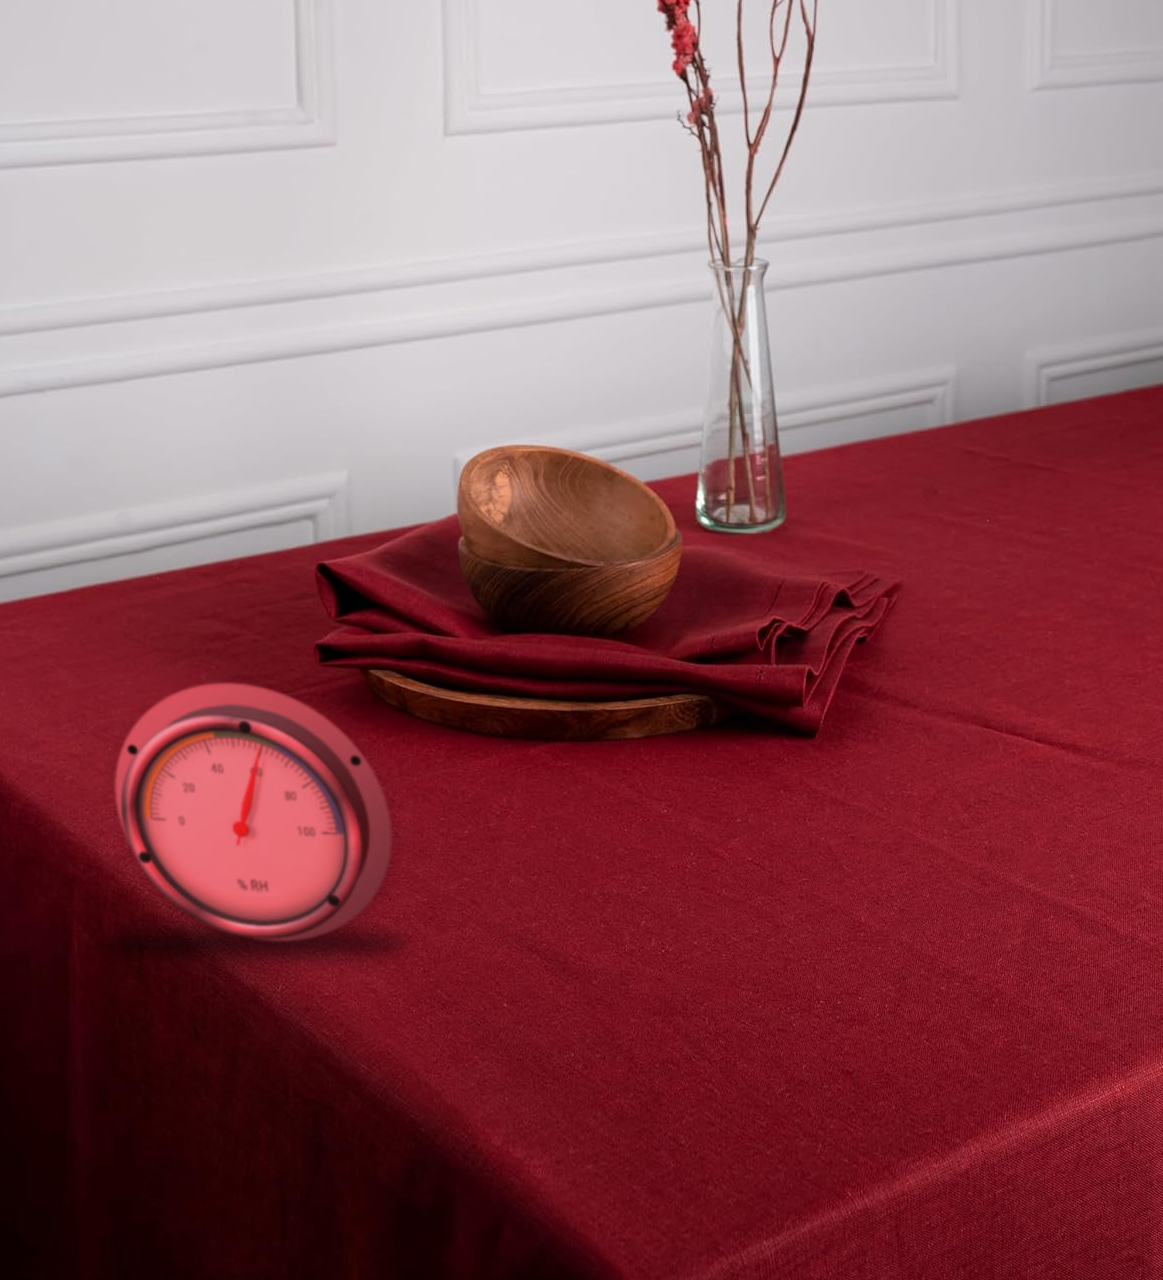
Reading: 60 %
